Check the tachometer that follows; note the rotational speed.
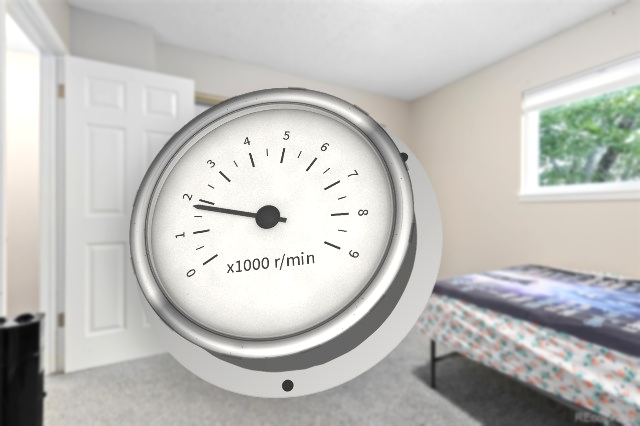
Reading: 1750 rpm
